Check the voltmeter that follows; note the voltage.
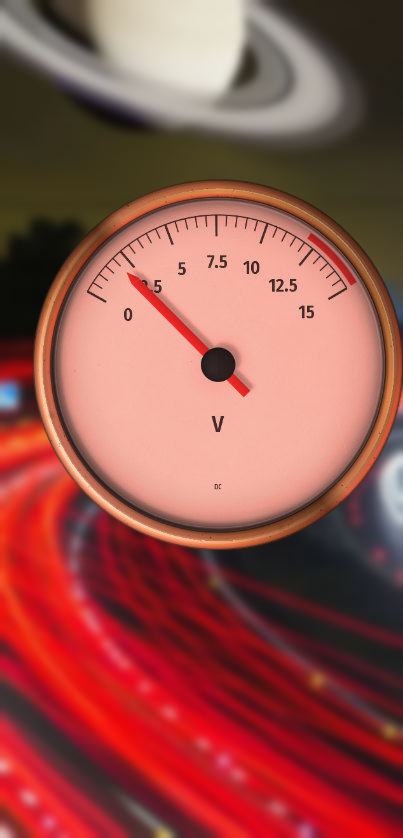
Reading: 2 V
